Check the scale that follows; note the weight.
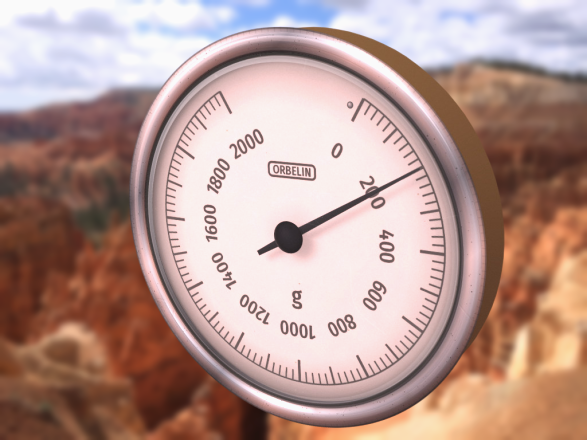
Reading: 200 g
